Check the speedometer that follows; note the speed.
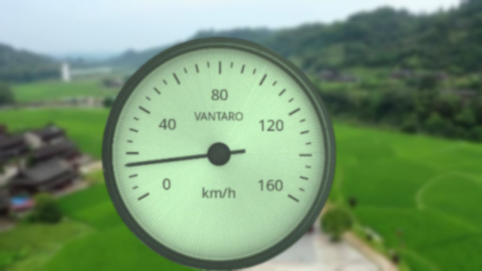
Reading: 15 km/h
